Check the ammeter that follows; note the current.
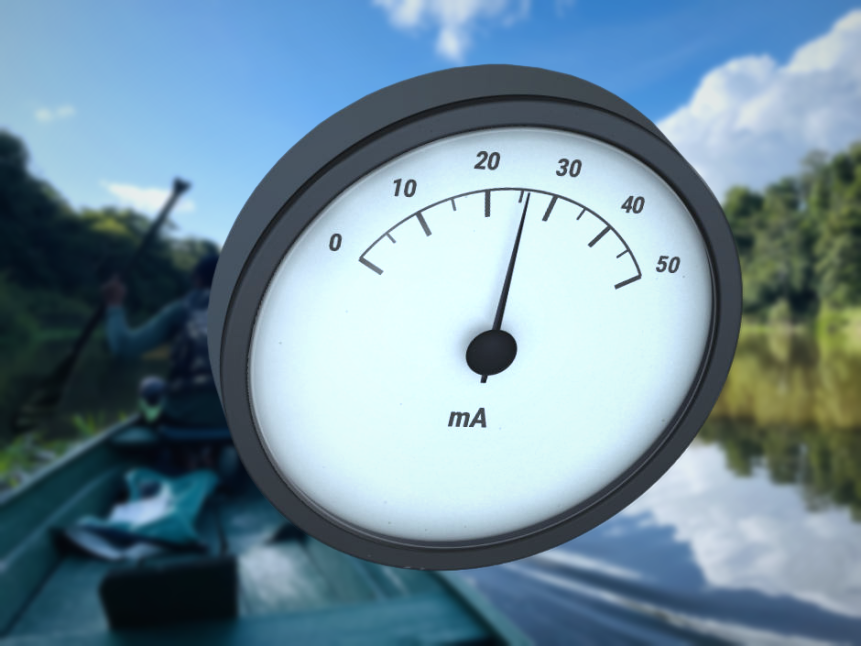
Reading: 25 mA
